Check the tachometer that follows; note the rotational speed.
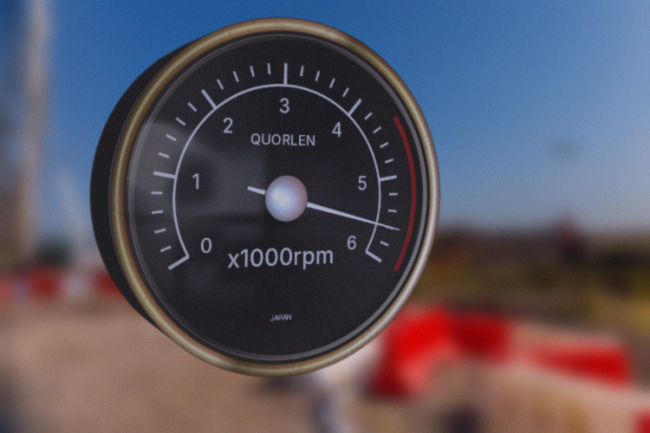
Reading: 5600 rpm
